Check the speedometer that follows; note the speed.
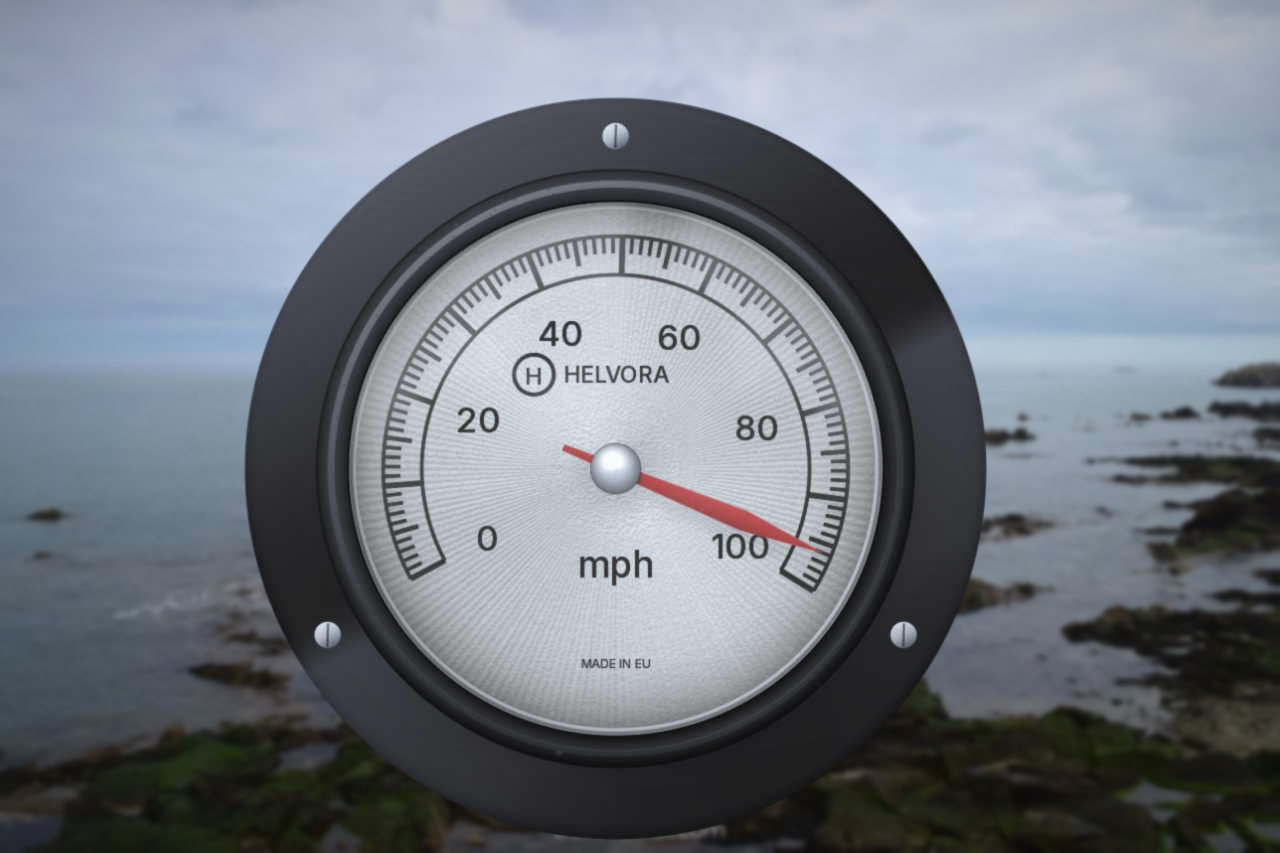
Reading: 96 mph
